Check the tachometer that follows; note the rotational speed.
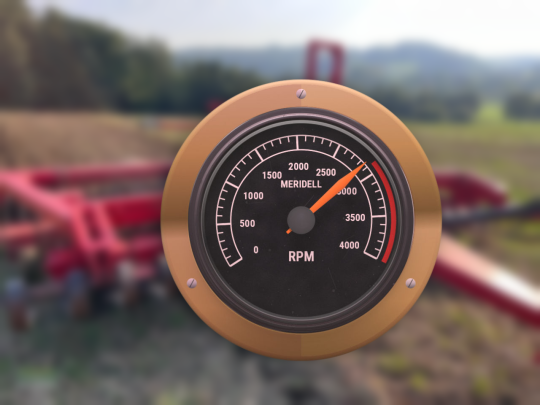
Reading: 2850 rpm
